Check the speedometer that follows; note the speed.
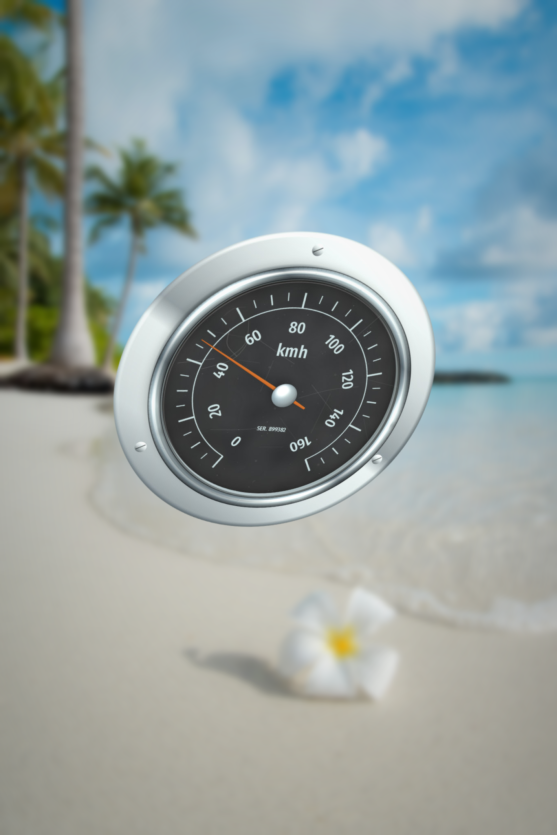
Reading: 47.5 km/h
